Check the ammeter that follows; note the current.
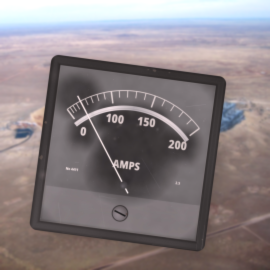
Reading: 50 A
